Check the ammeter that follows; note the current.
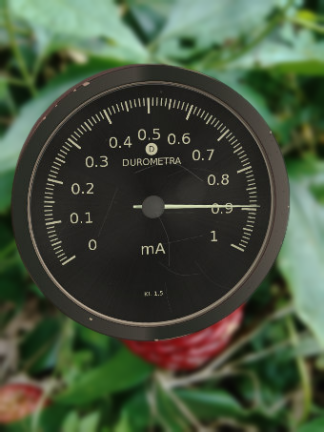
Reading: 0.89 mA
